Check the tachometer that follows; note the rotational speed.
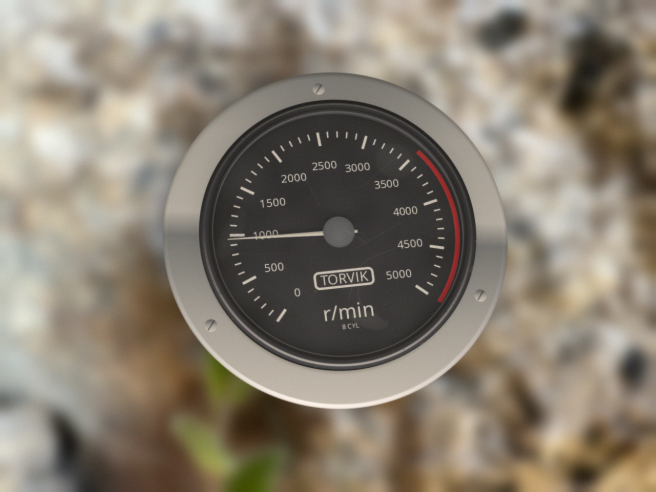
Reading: 950 rpm
